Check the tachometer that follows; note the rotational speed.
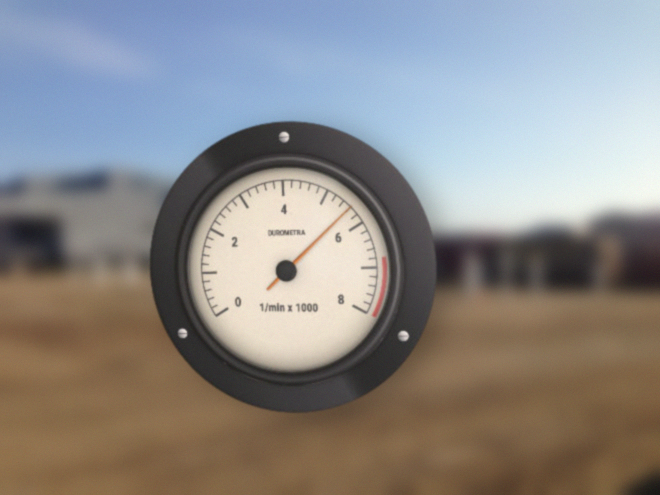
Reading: 5600 rpm
